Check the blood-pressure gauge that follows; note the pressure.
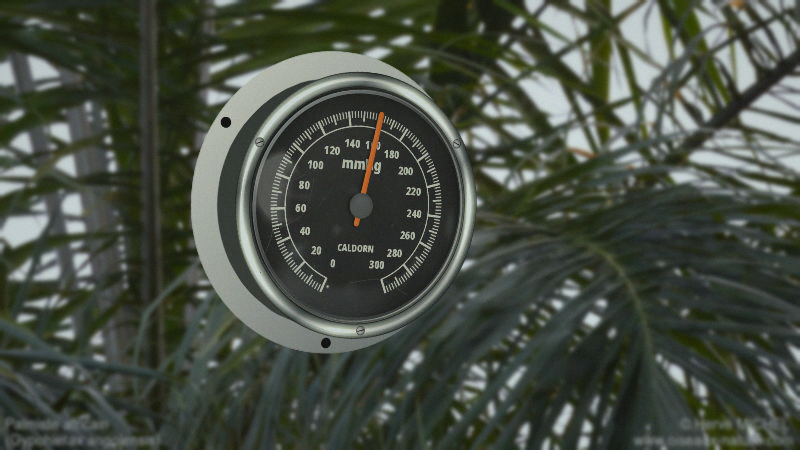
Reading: 160 mmHg
